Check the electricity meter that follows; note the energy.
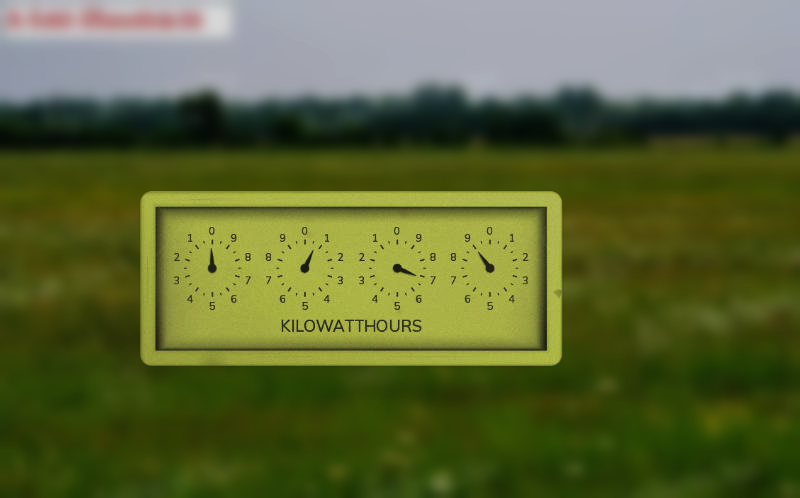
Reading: 69 kWh
